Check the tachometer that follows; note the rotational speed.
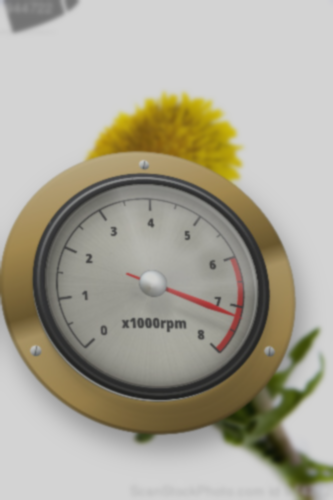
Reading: 7250 rpm
